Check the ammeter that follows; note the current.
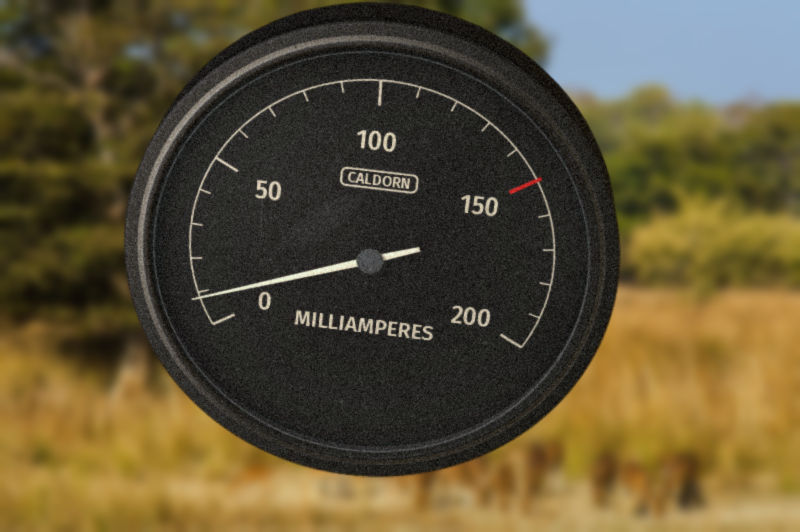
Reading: 10 mA
